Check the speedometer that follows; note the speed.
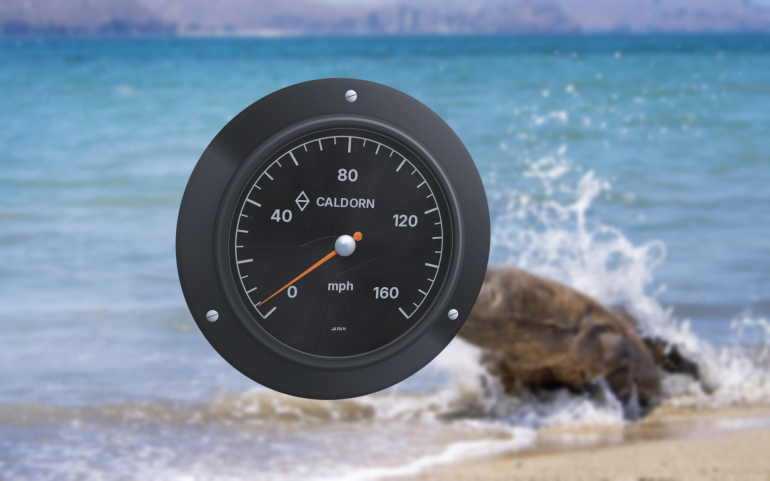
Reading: 5 mph
